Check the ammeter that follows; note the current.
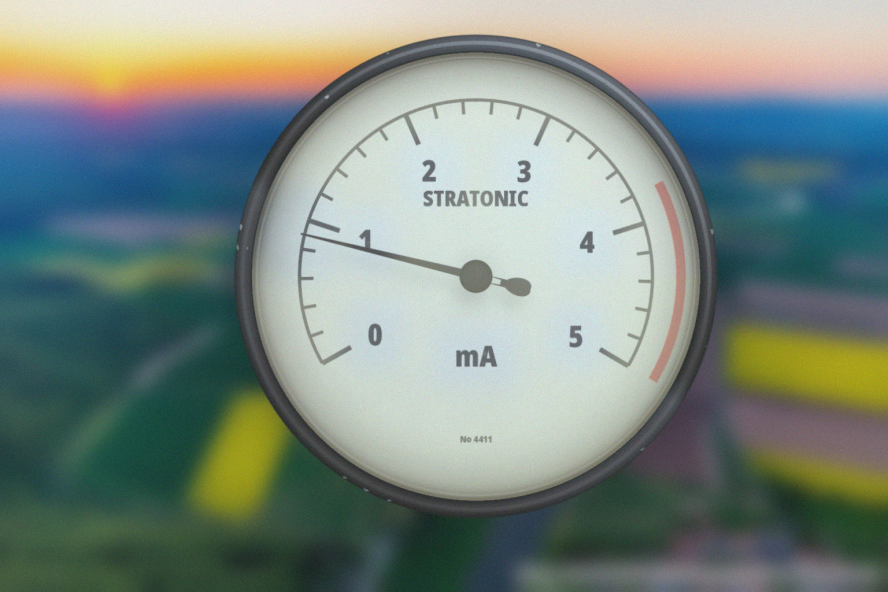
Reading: 0.9 mA
